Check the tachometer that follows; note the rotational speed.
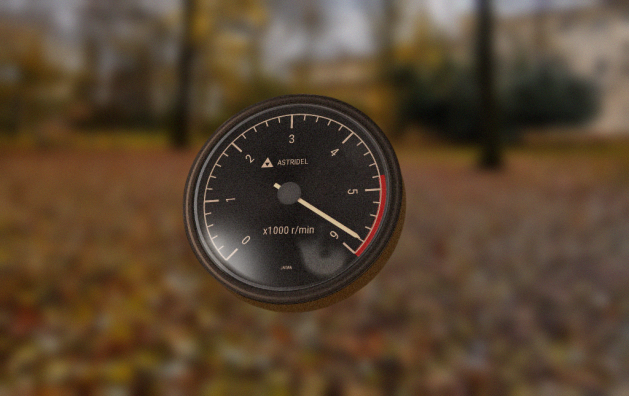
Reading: 5800 rpm
